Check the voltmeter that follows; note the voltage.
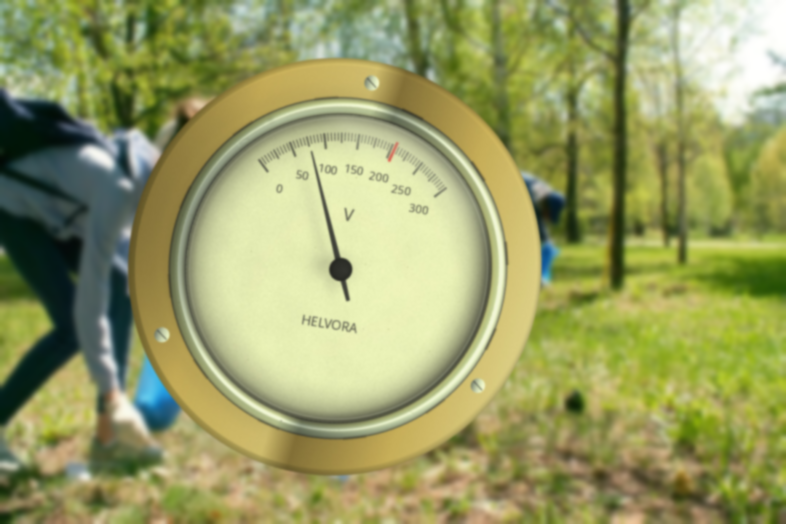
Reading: 75 V
